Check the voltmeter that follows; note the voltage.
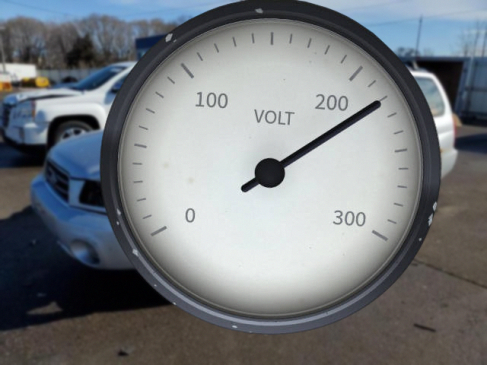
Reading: 220 V
